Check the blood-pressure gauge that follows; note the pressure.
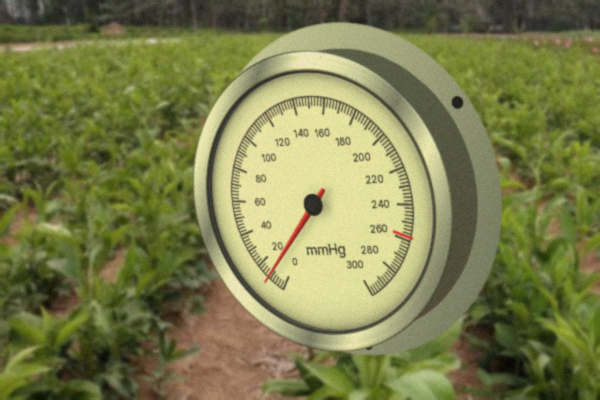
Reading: 10 mmHg
